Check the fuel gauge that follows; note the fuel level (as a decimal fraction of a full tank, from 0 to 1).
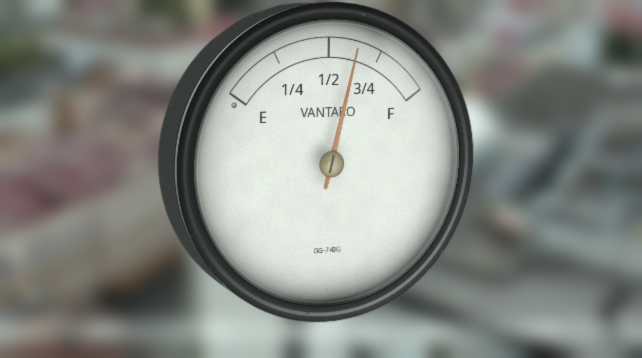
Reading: 0.625
